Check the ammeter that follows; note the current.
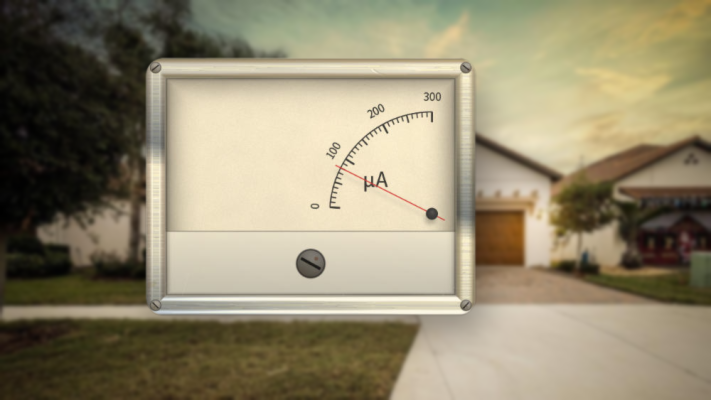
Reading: 80 µA
